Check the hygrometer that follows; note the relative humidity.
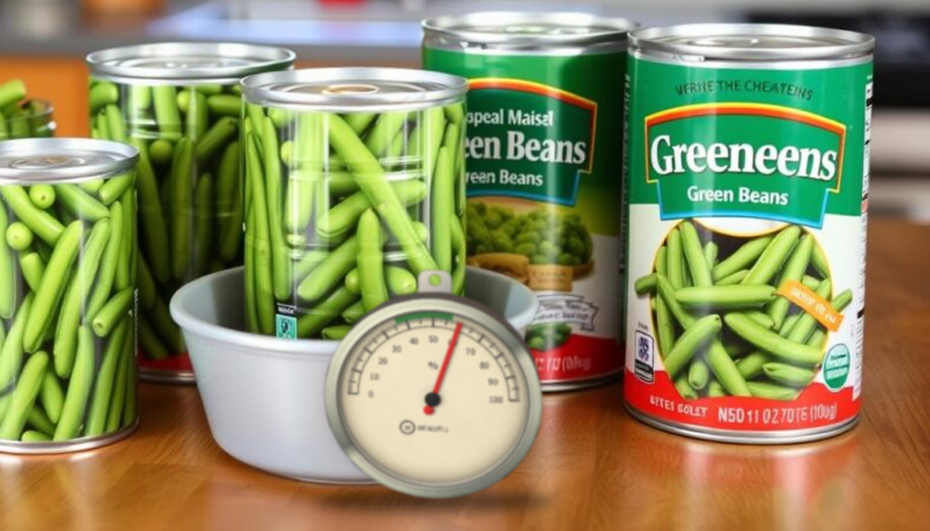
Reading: 60 %
